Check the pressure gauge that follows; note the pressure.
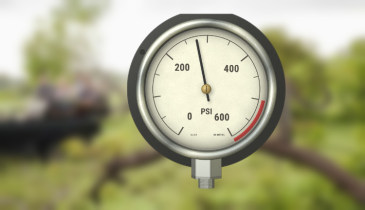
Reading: 275 psi
